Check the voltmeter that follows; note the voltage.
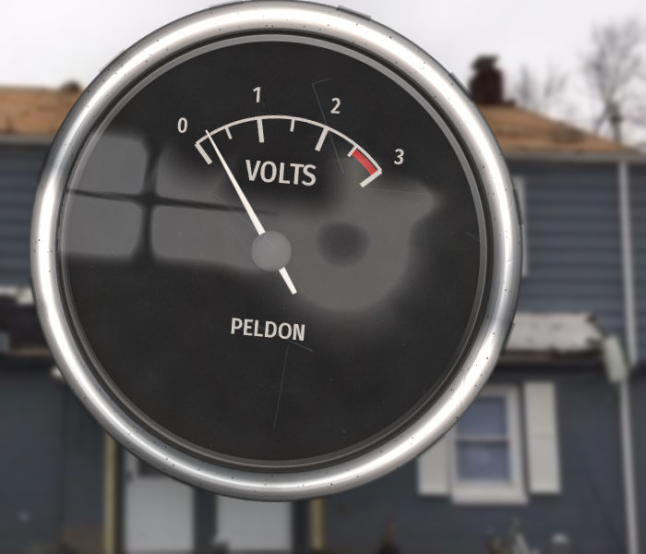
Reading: 0.25 V
